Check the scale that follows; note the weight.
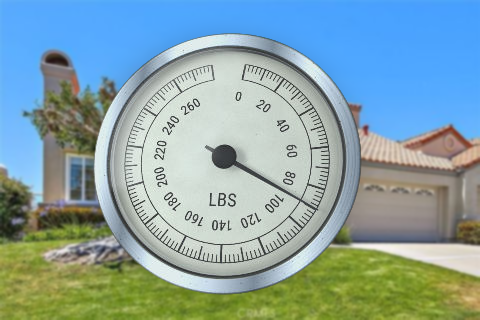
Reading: 90 lb
